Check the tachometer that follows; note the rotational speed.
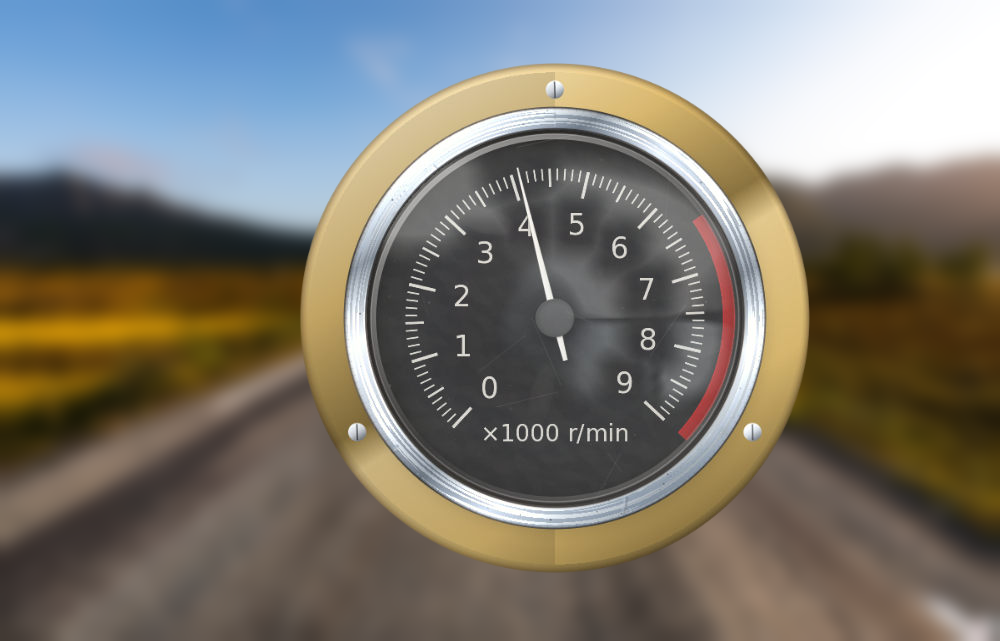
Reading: 4100 rpm
